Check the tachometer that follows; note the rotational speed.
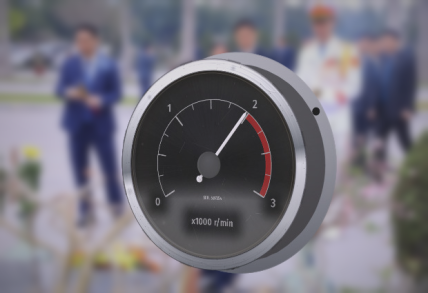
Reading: 2000 rpm
